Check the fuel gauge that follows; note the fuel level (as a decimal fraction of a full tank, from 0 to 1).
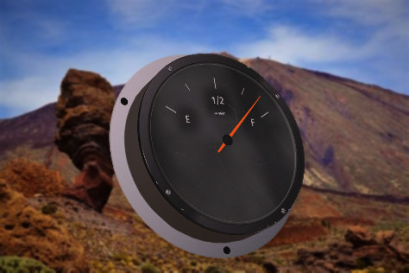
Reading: 0.875
